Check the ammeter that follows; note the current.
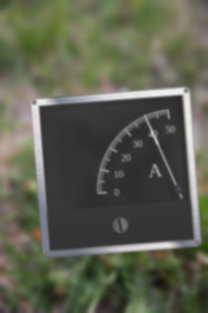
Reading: 40 A
